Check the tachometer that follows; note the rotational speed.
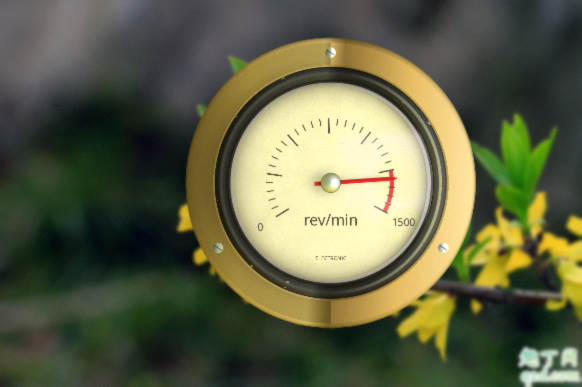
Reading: 1300 rpm
